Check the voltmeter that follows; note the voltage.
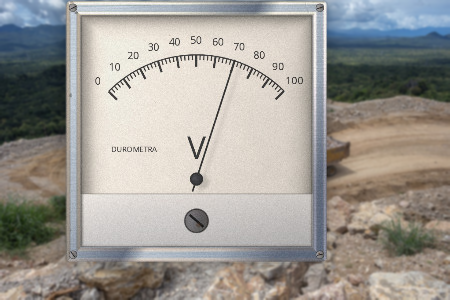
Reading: 70 V
